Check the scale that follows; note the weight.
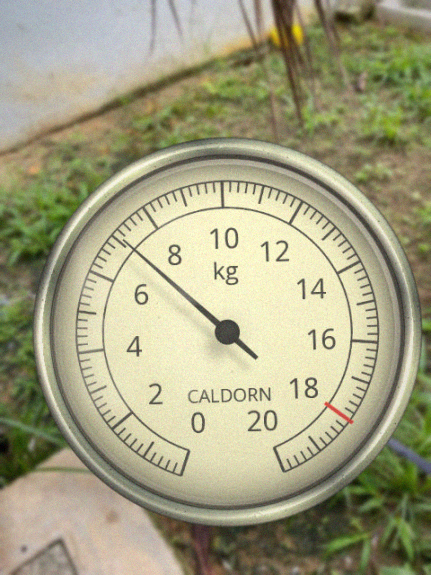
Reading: 7.1 kg
